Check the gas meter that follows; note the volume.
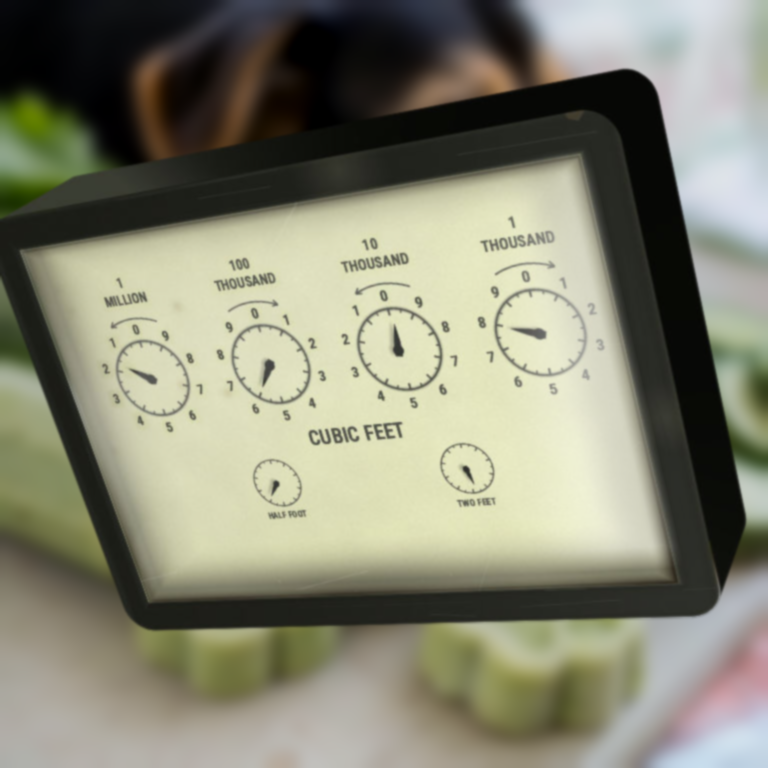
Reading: 159800 ft³
